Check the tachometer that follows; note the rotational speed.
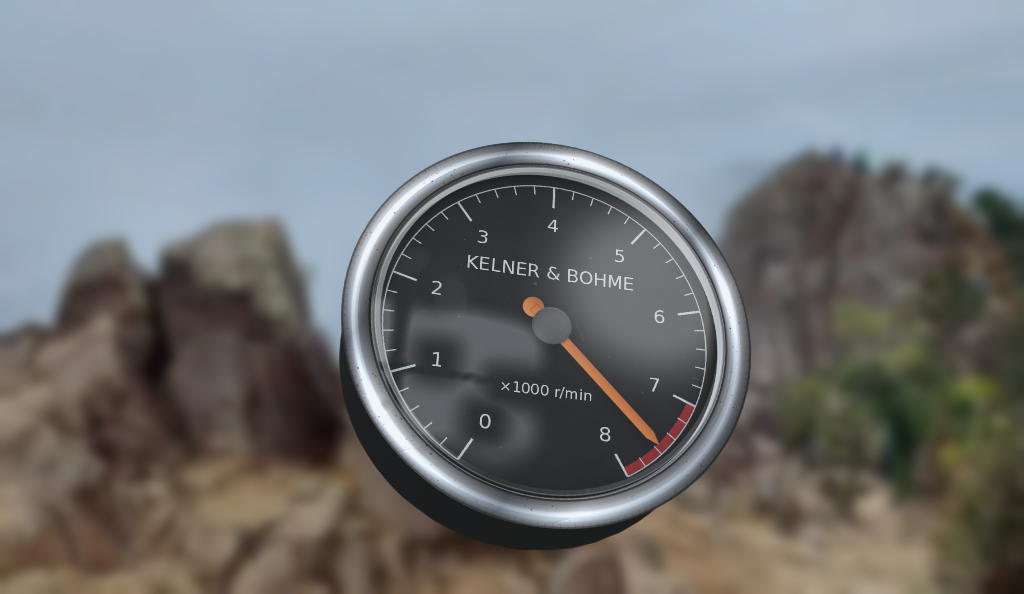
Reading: 7600 rpm
